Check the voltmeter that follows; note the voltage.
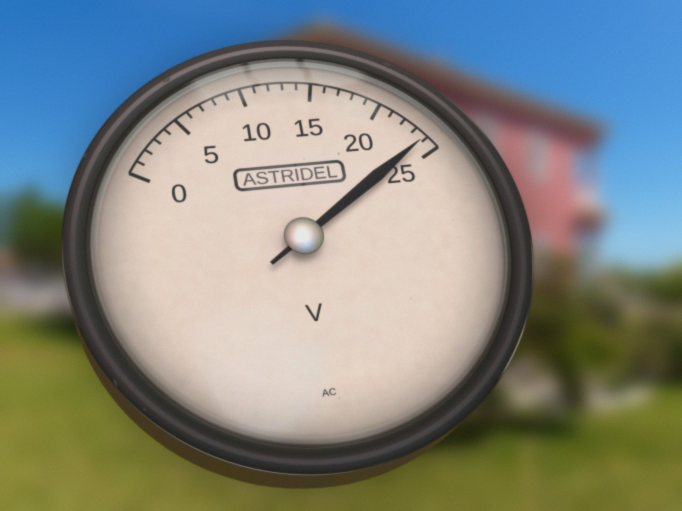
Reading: 24 V
